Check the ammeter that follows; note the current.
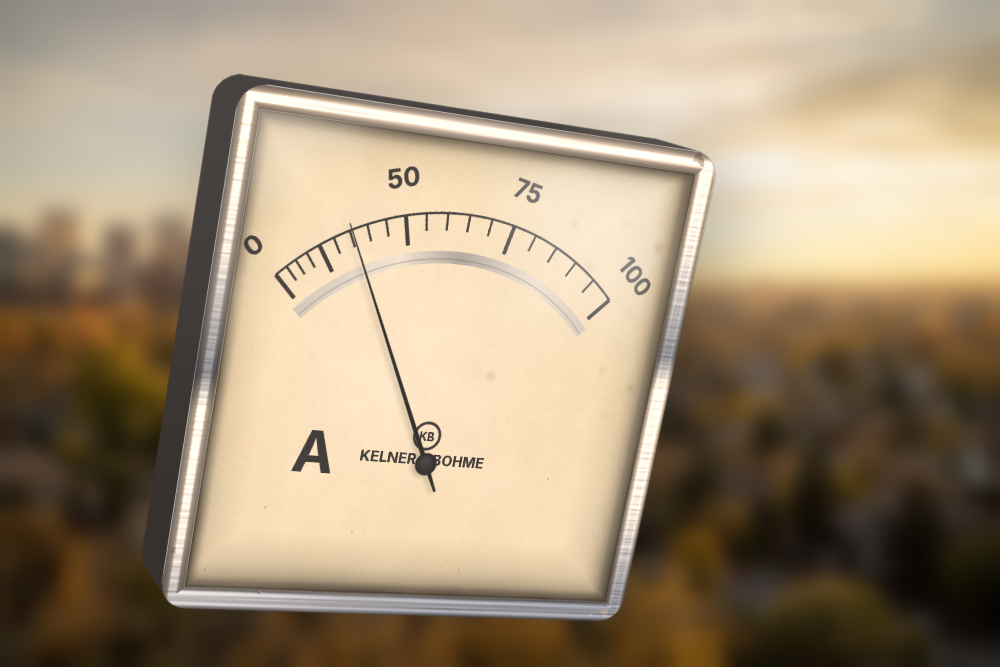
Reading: 35 A
